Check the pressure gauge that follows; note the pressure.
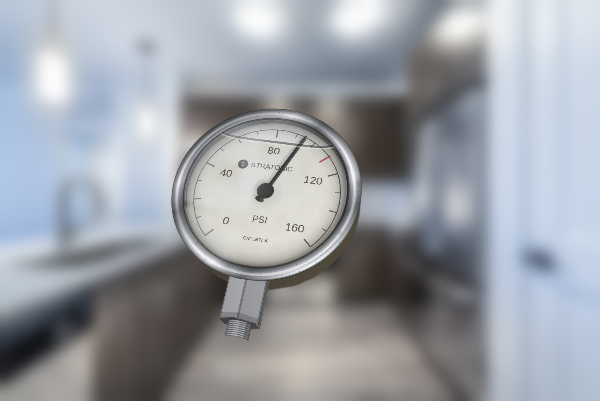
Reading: 95 psi
